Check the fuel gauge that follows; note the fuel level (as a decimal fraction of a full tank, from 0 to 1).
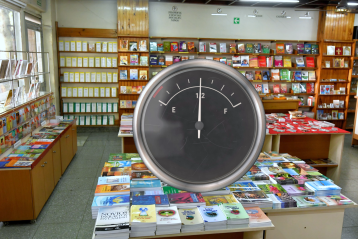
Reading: 0.5
